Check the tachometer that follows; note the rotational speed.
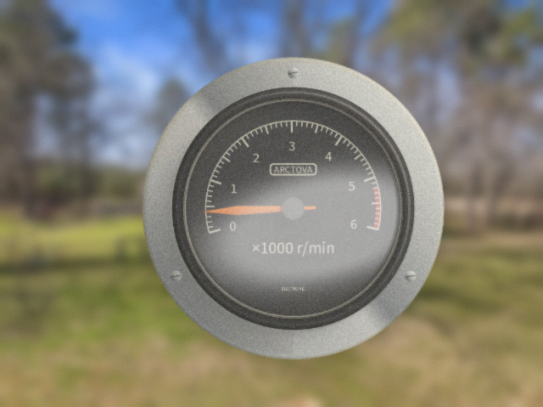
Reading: 400 rpm
